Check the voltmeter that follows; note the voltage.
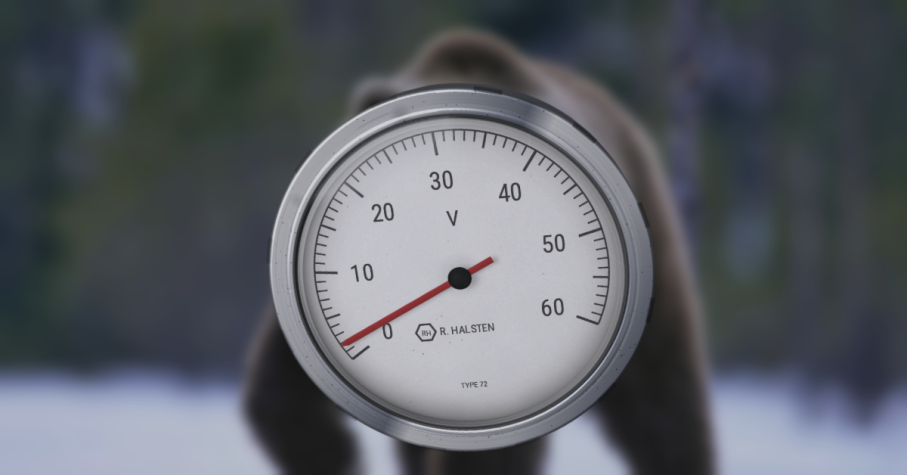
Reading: 2 V
